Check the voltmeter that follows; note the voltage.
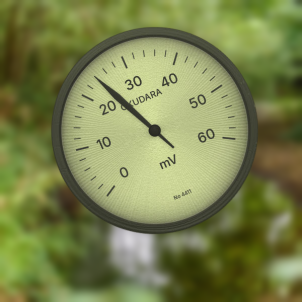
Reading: 24 mV
